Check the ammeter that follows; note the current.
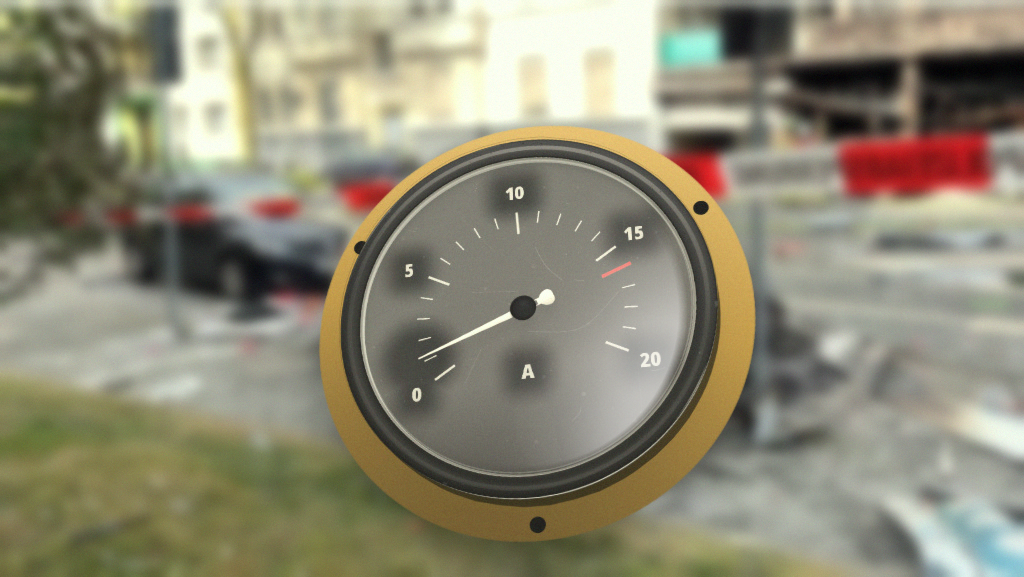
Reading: 1 A
